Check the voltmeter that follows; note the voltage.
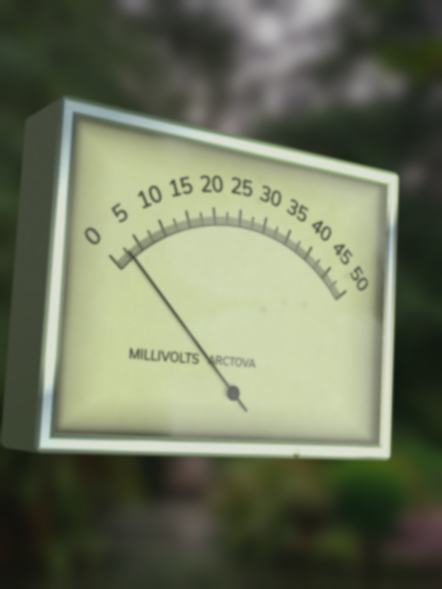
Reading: 2.5 mV
